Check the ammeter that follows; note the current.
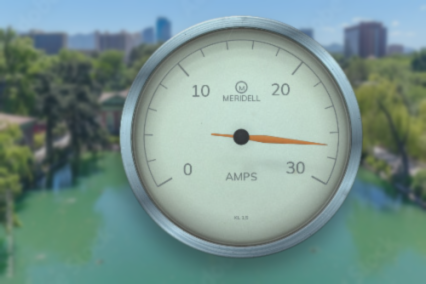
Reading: 27 A
